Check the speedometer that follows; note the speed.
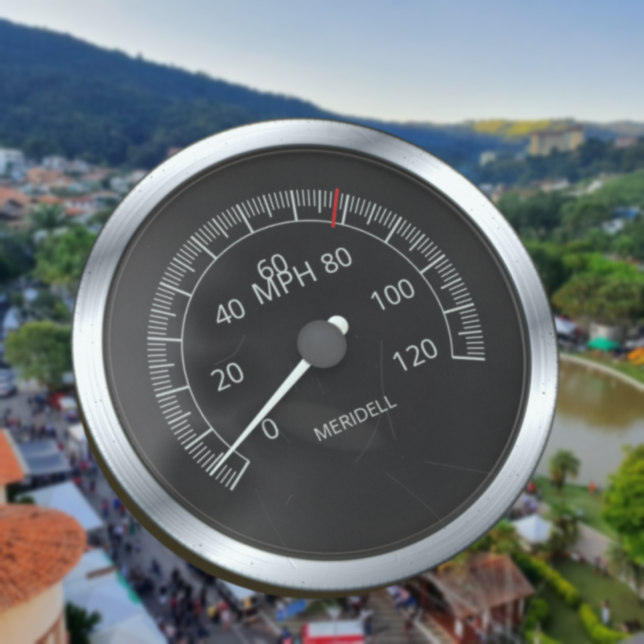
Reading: 4 mph
